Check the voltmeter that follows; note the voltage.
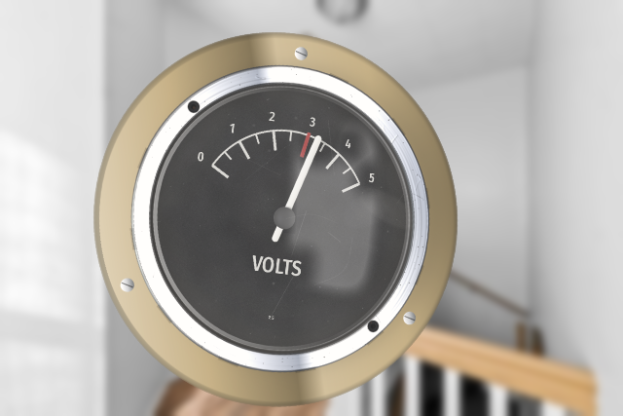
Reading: 3.25 V
